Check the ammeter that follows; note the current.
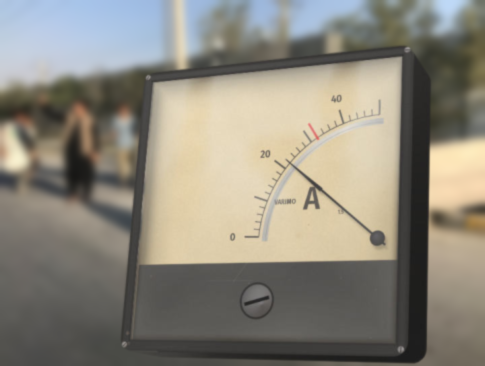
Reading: 22 A
